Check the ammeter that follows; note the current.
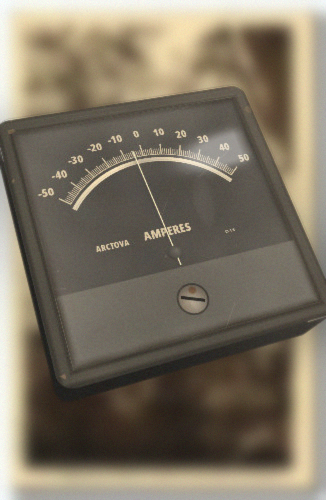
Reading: -5 A
